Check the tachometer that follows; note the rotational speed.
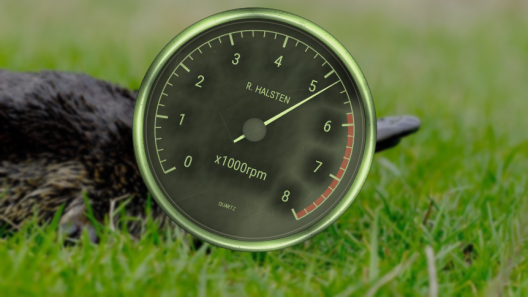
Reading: 5200 rpm
